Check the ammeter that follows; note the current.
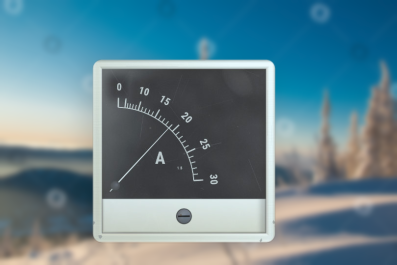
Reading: 19 A
